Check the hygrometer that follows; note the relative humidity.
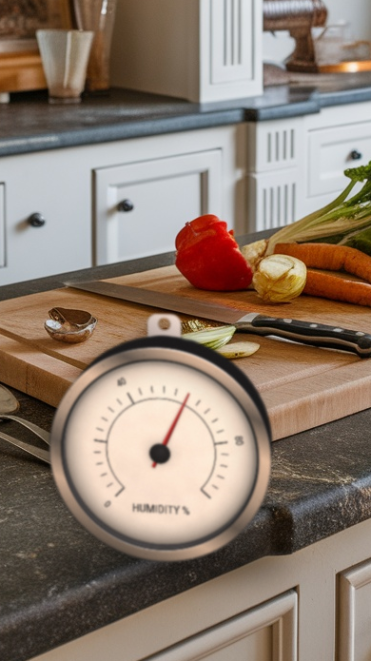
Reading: 60 %
